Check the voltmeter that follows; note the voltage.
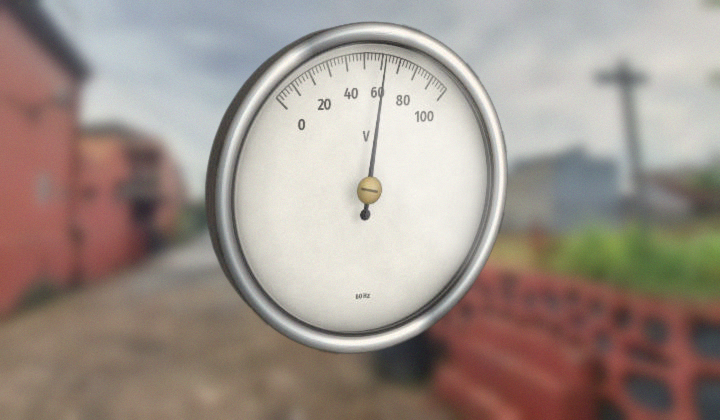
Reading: 60 V
